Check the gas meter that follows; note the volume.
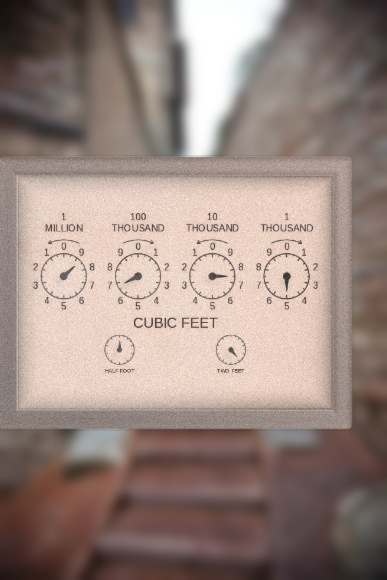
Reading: 867500 ft³
